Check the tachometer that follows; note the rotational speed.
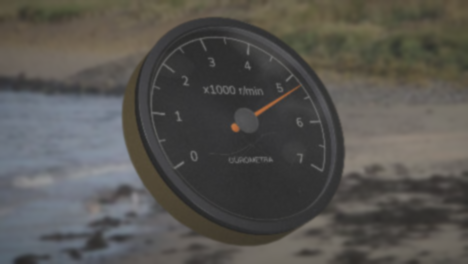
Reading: 5250 rpm
